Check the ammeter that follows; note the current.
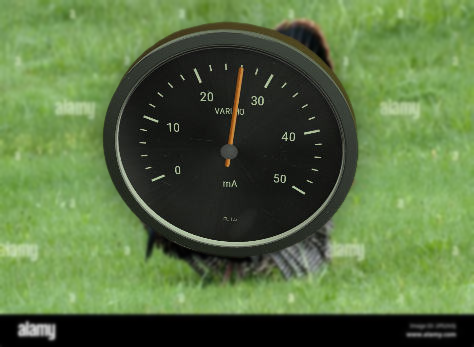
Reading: 26 mA
